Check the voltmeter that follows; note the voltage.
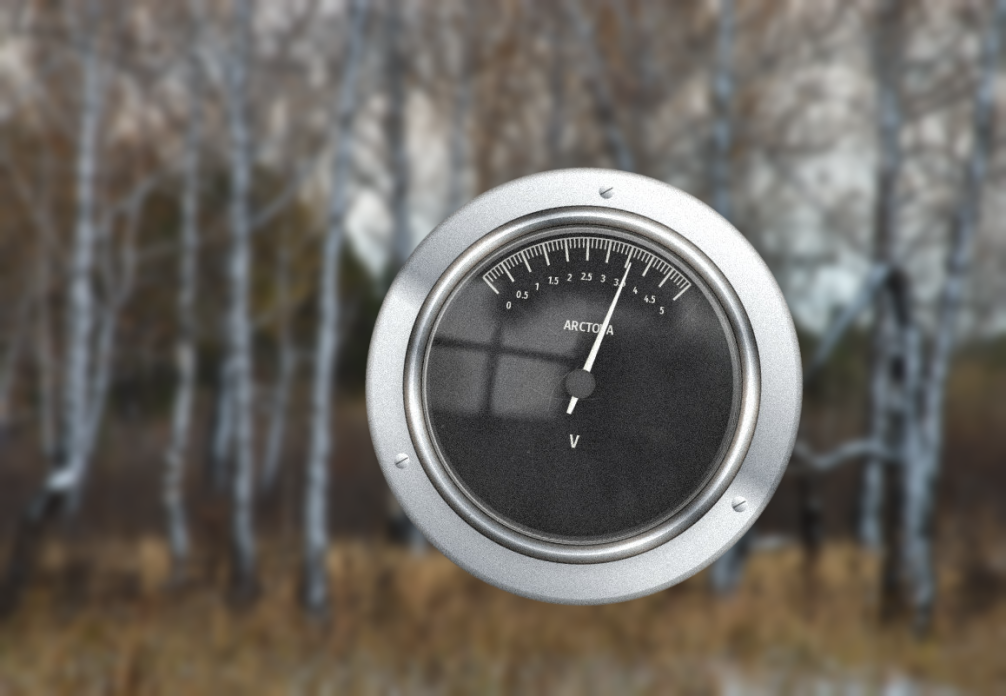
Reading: 3.6 V
